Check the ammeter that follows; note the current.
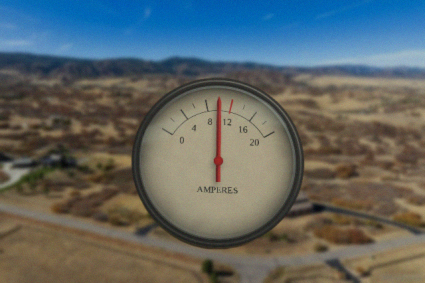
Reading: 10 A
